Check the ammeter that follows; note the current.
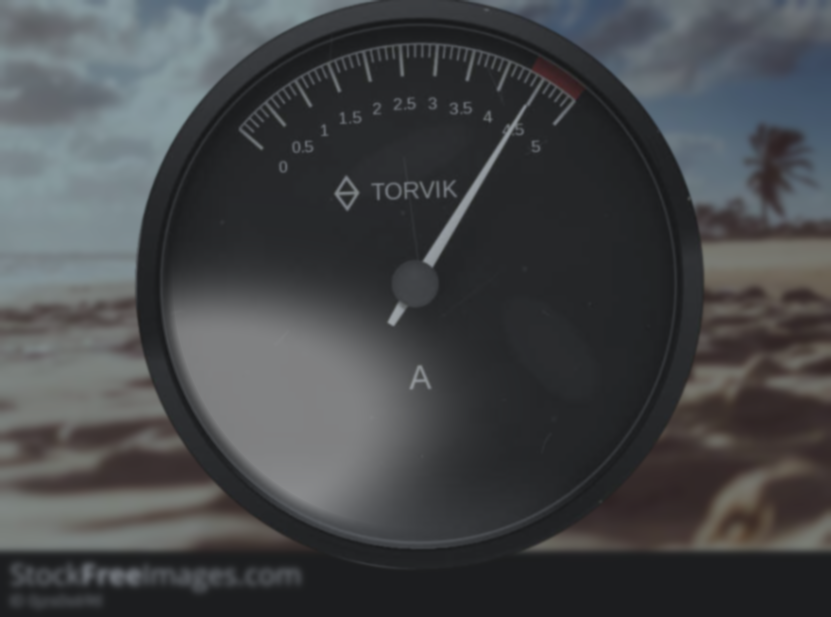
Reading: 4.5 A
